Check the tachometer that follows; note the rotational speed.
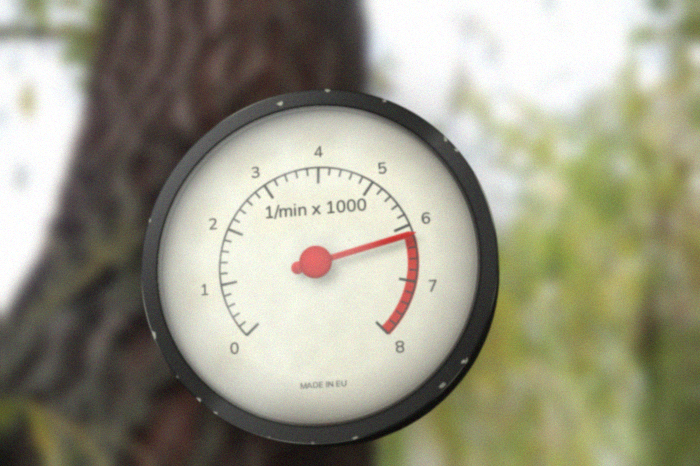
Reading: 6200 rpm
